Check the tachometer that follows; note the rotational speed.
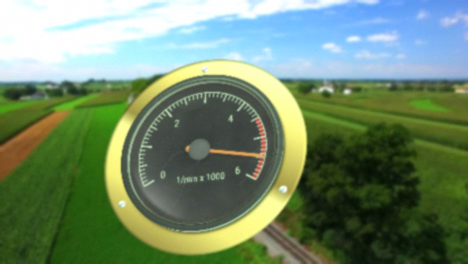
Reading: 5500 rpm
